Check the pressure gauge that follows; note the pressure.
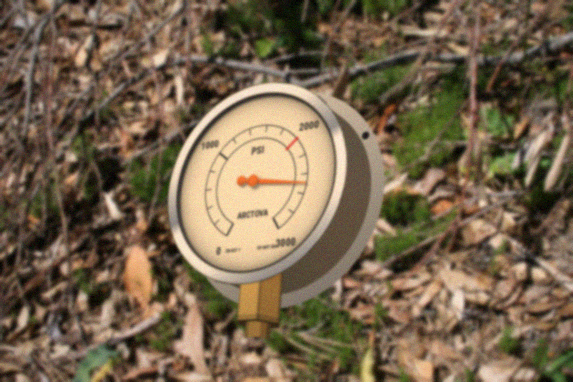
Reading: 2500 psi
